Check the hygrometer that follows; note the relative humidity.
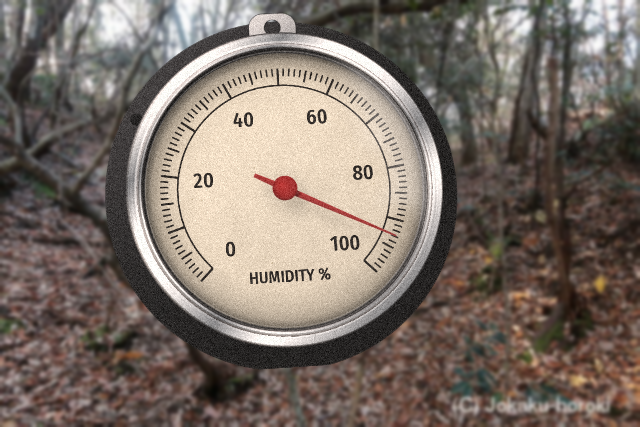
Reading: 93 %
